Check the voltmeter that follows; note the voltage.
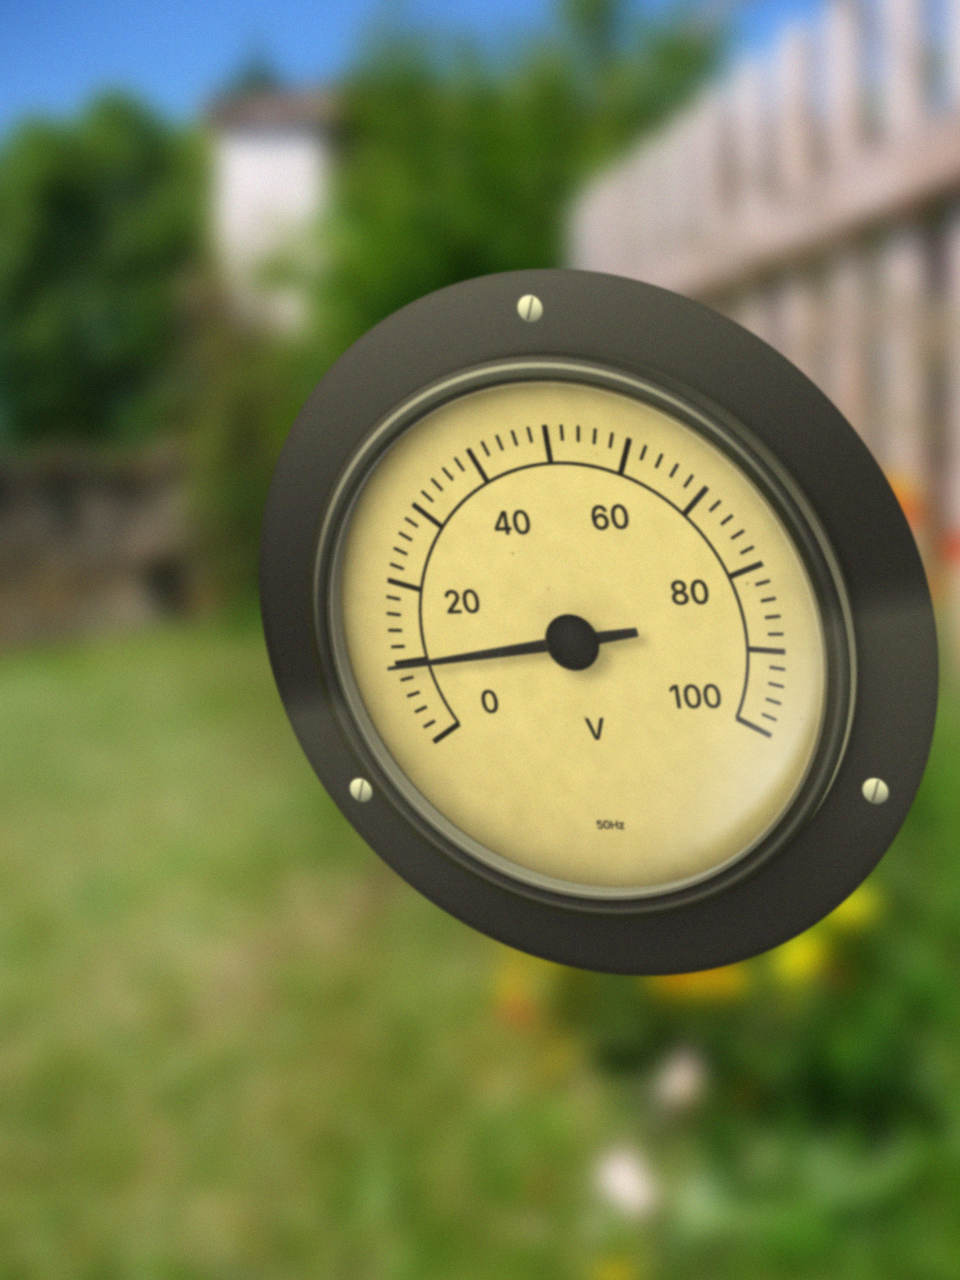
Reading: 10 V
